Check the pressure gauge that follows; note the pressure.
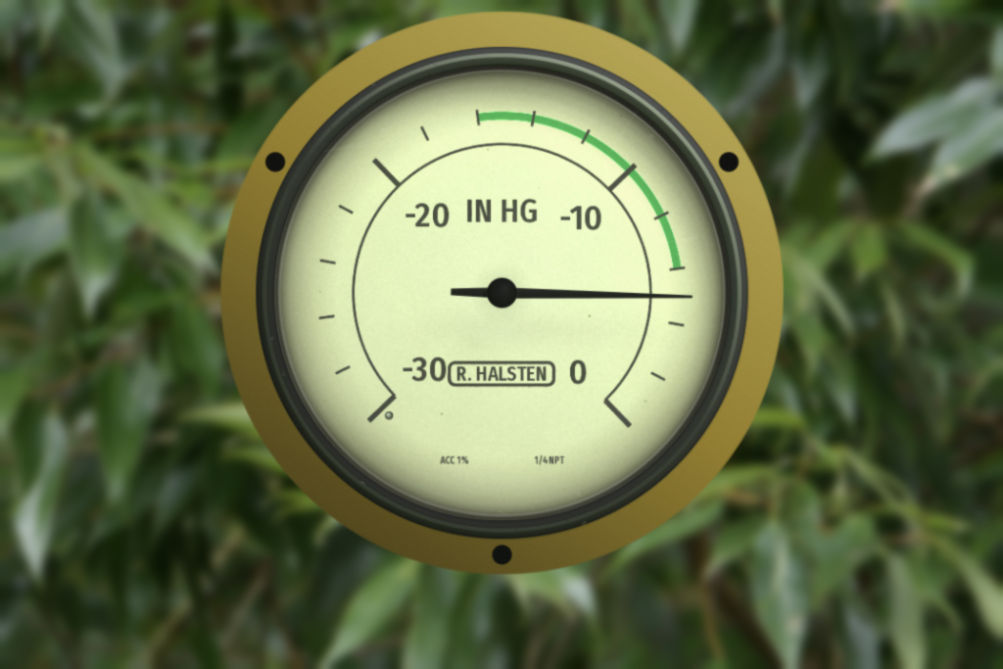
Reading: -5 inHg
